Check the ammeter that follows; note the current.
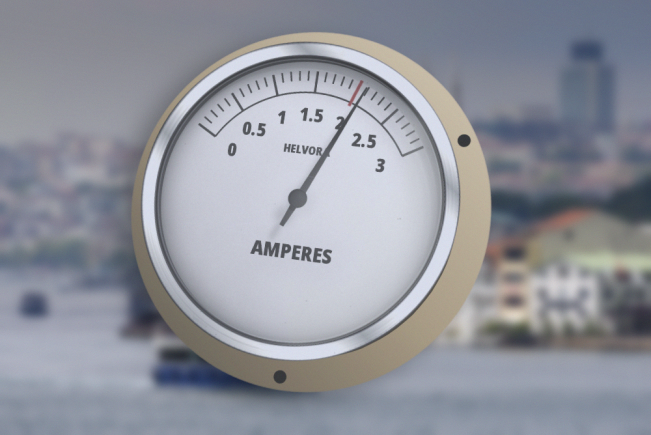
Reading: 2.1 A
